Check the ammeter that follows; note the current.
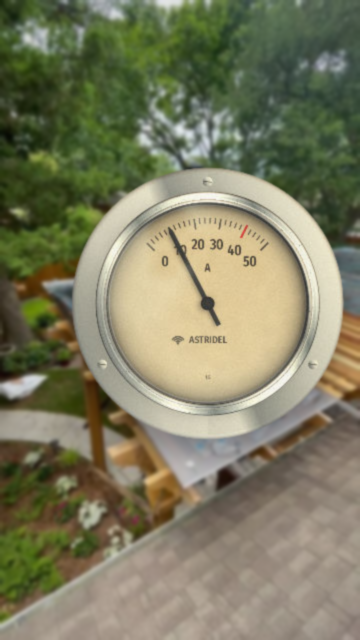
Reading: 10 A
